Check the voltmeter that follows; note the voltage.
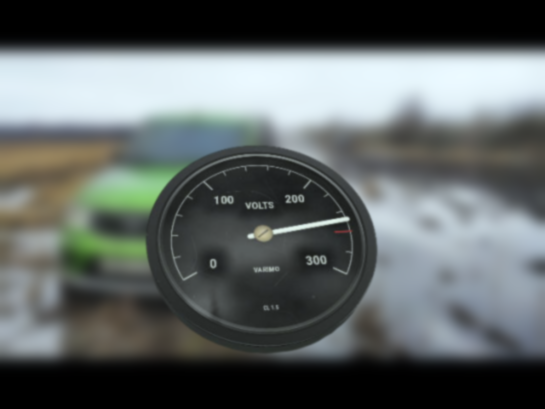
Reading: 250 V
